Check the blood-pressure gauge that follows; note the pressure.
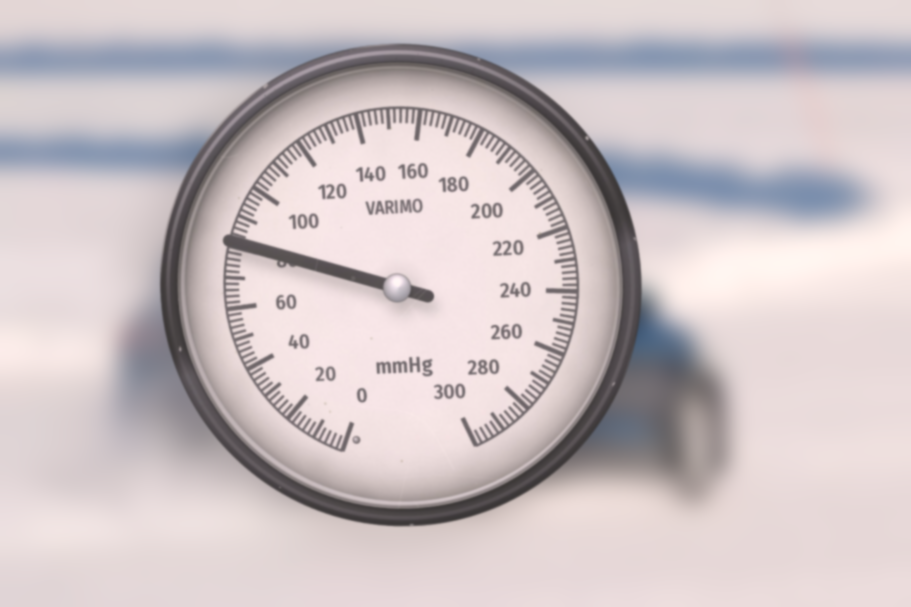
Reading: 82 mmHg
